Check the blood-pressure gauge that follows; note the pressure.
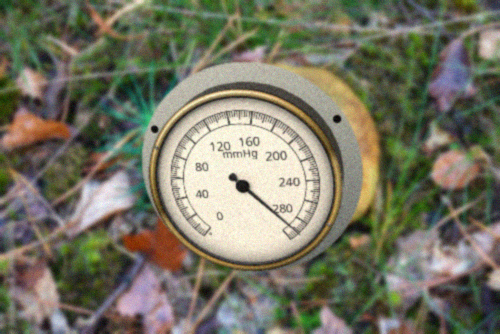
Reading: 290 mmHg
